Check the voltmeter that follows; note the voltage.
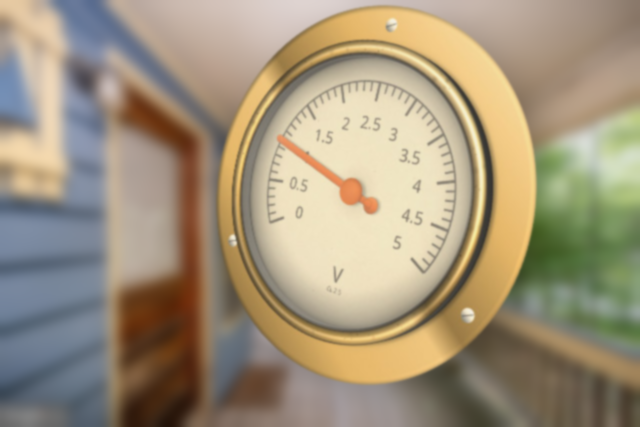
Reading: 1 V
